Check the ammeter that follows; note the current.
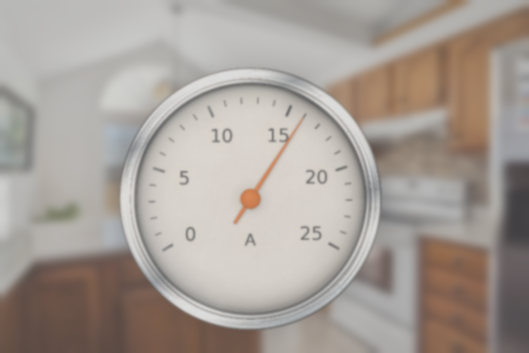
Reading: 16 A
